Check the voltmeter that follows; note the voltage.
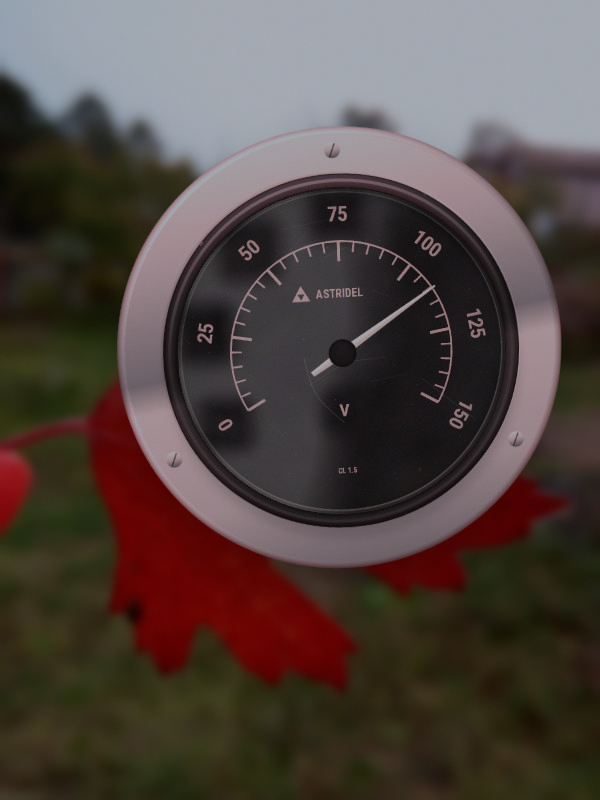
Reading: 110 V
